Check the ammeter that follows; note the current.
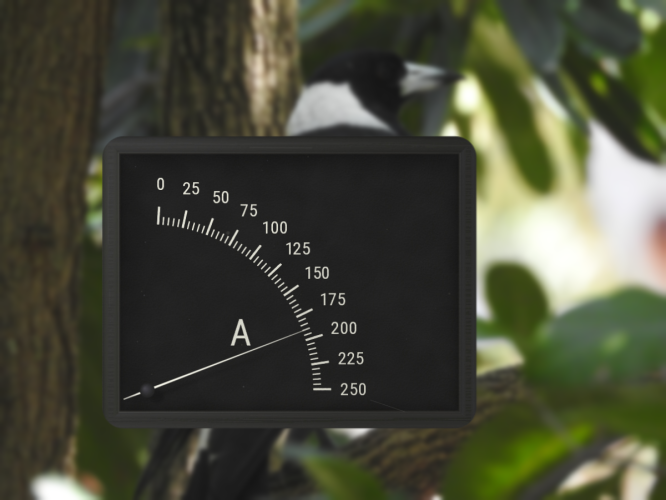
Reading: 190 A
